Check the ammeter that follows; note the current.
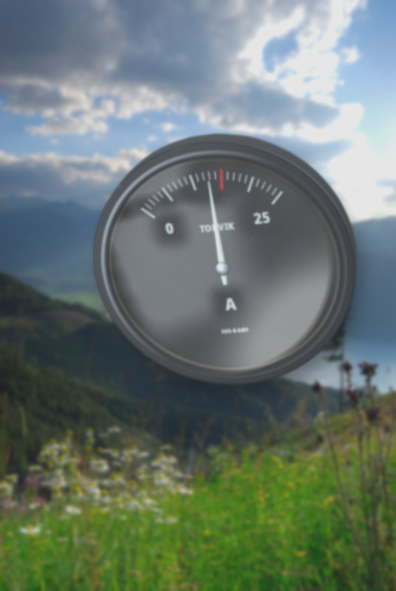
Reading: 13 A
